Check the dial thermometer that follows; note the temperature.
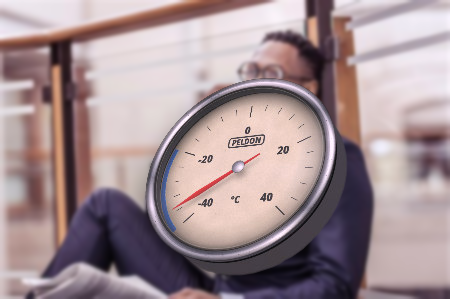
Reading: -36 °C
